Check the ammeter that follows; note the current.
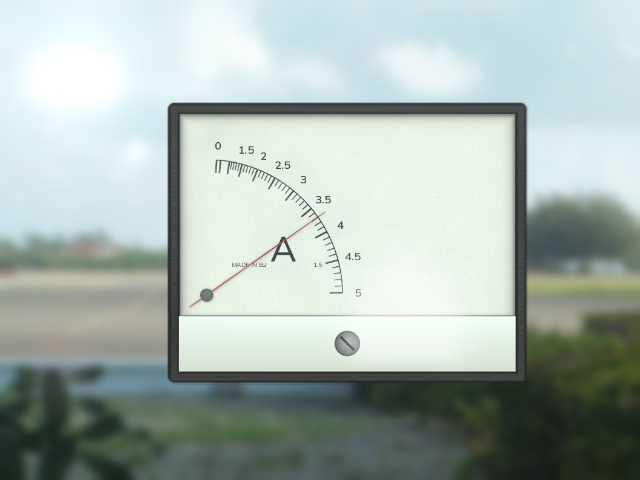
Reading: 3.7 A
